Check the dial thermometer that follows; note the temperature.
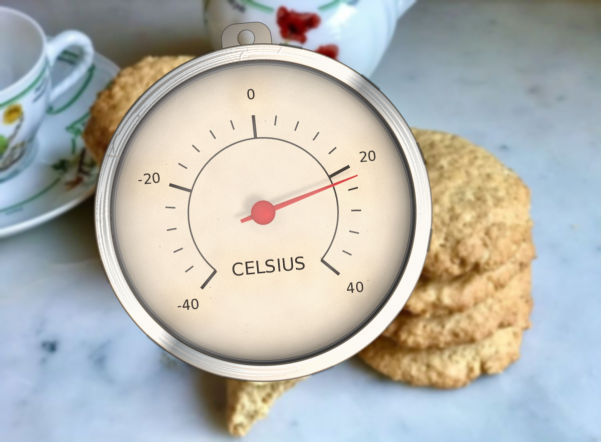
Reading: 22 °C
